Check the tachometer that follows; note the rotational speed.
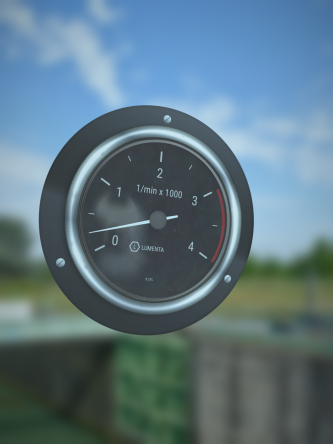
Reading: 250 rpm
